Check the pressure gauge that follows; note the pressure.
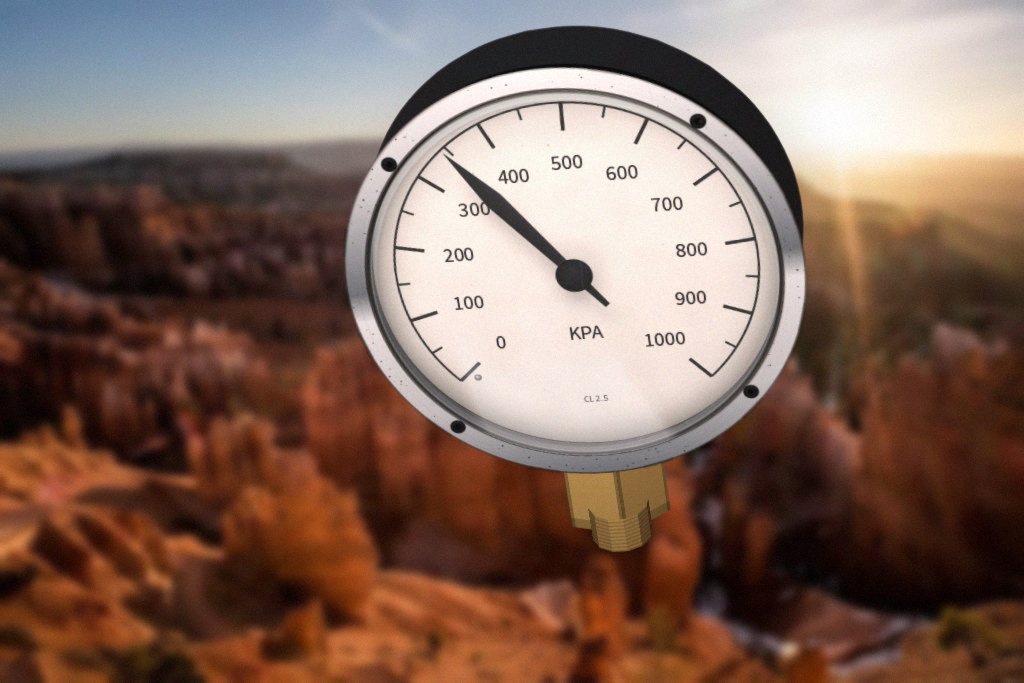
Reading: 350 kPa
